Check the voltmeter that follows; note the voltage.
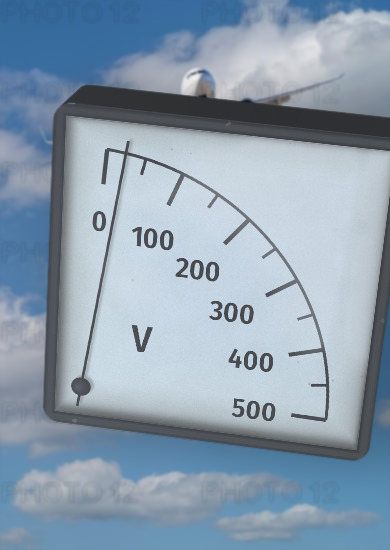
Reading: 25 V
